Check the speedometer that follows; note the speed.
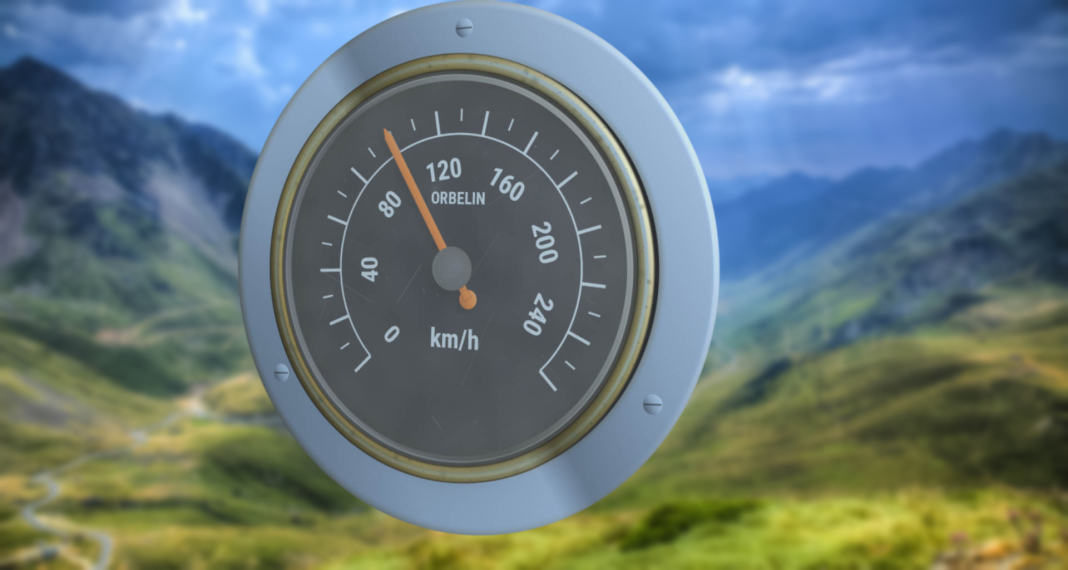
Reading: 100 km/h
